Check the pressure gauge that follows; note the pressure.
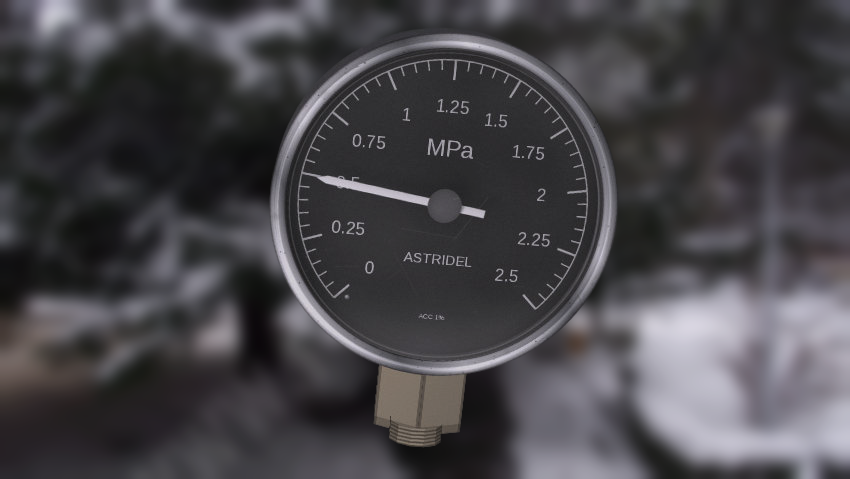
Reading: 0.5 MPa
